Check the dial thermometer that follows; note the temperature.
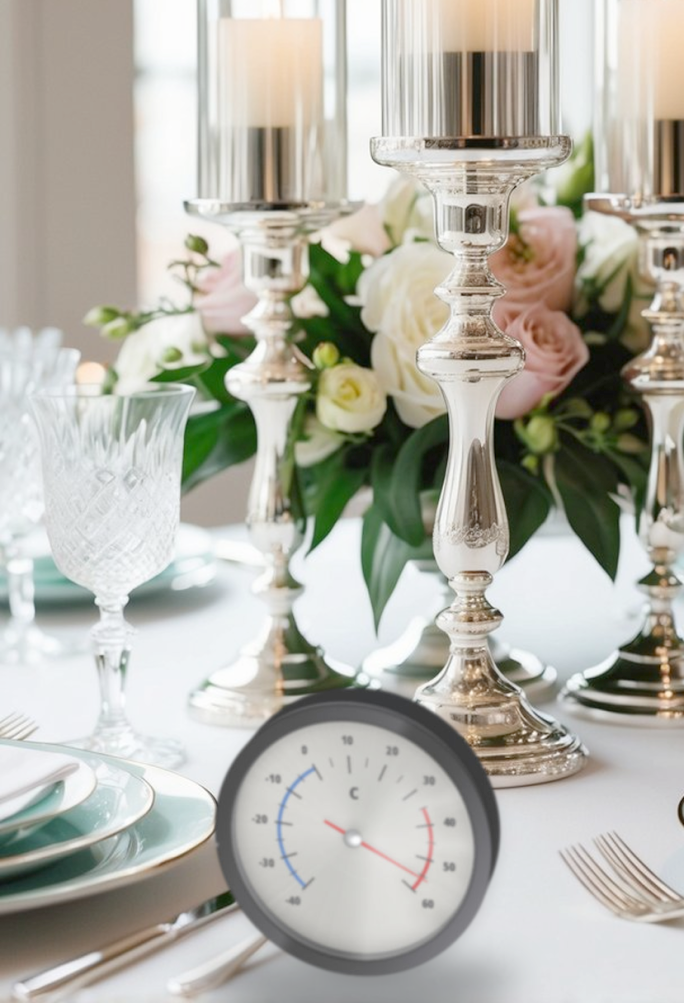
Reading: 55 °C
